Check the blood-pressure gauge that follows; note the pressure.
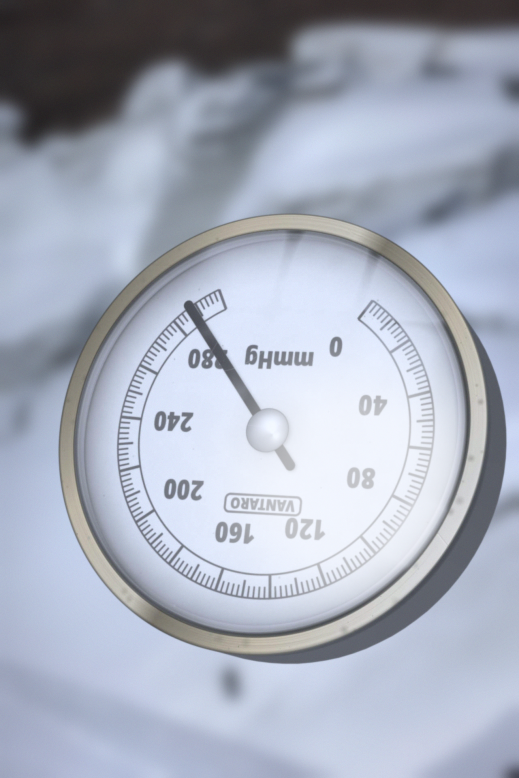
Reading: 288 mmHg
